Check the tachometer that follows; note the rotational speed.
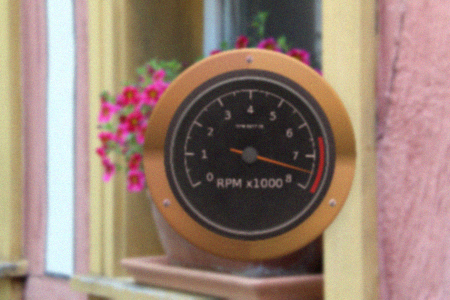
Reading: 7500 rpm
